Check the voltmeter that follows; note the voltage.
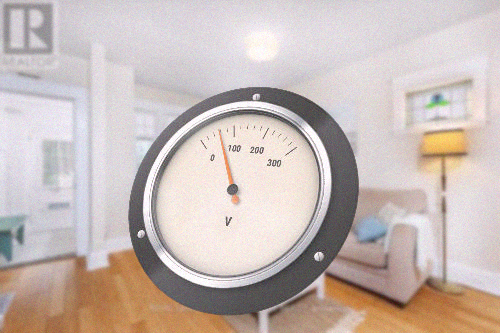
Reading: 60 V
